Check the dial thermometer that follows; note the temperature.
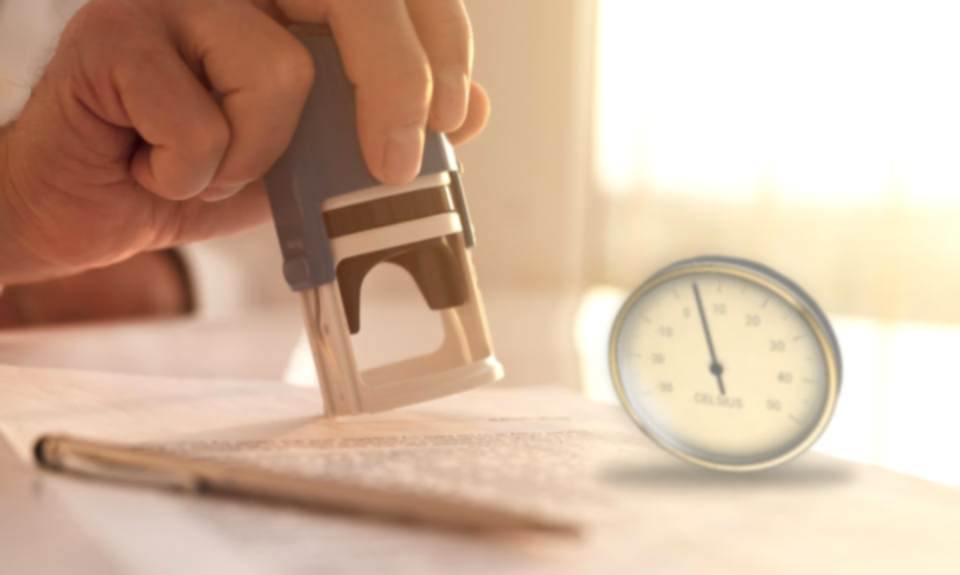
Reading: 5 °C
